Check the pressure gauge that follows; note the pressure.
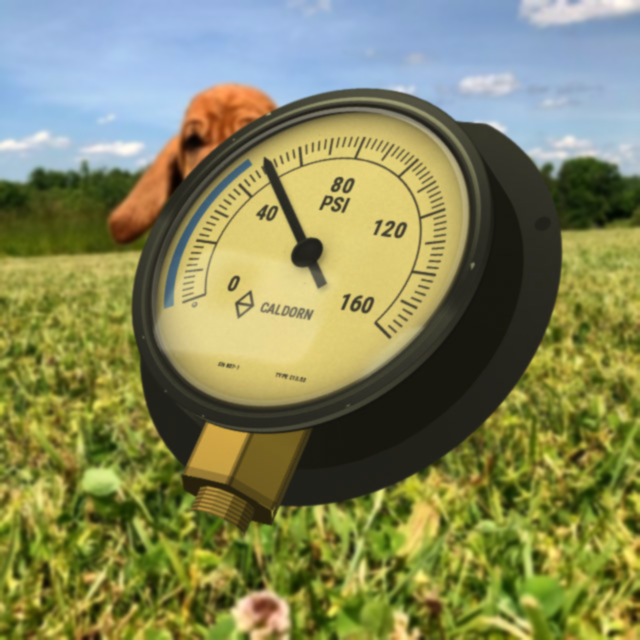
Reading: 50 psi
